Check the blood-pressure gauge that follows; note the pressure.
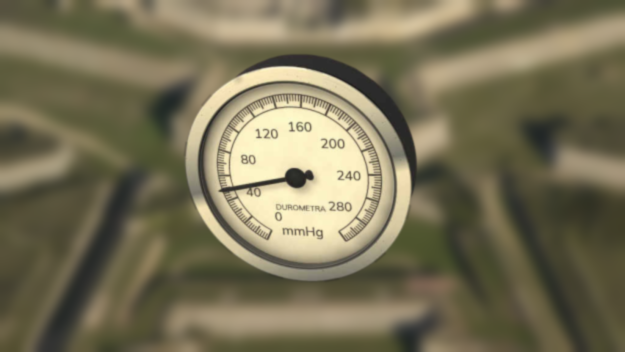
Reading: 50 mmHg
